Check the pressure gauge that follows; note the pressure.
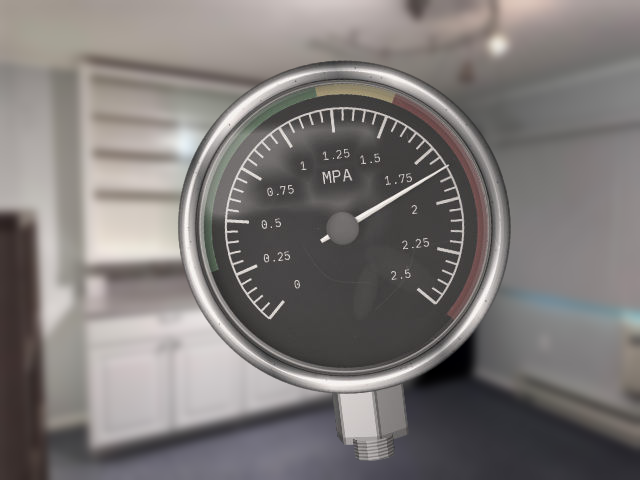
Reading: 1.85 MPa
